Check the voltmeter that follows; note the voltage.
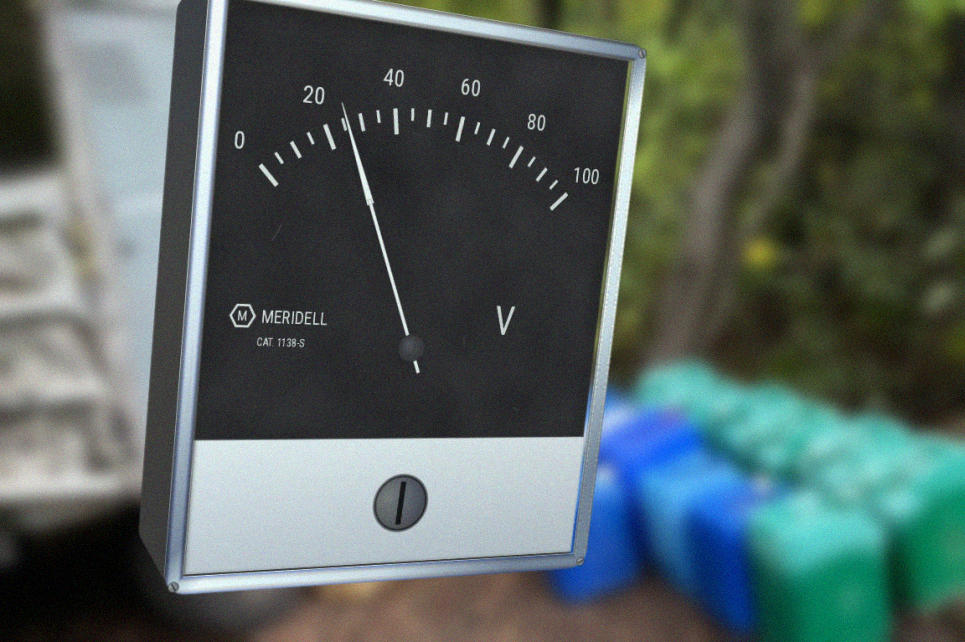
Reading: 25 V
